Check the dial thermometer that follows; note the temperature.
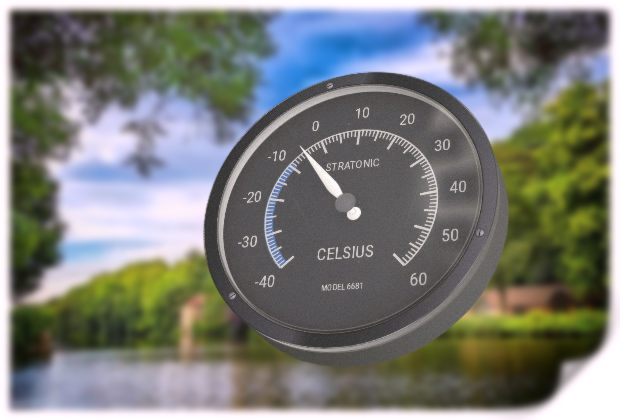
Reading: -5 °C
